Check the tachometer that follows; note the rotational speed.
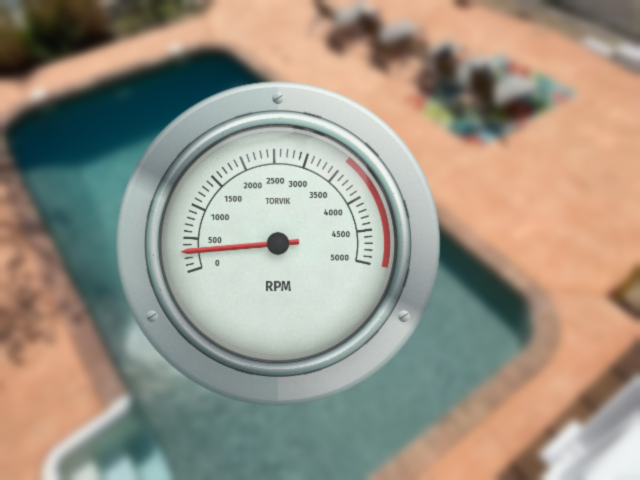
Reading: 300 rpm
